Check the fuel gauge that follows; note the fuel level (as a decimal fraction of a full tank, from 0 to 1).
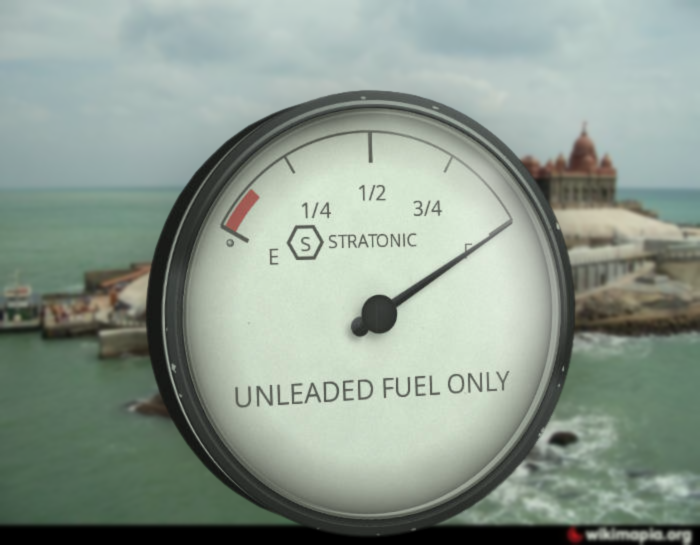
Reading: 1
